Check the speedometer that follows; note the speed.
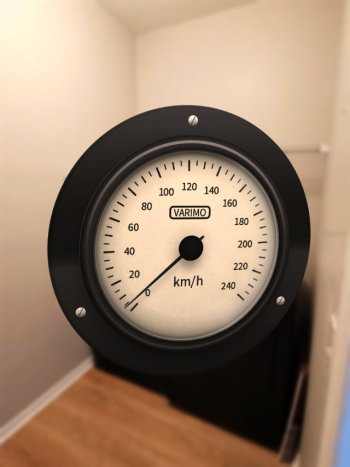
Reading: 5 km/h
